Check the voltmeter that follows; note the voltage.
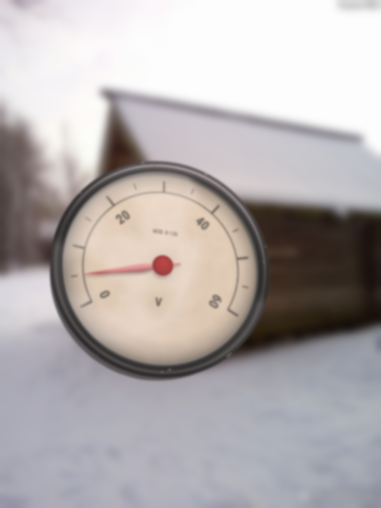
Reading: 5 V
